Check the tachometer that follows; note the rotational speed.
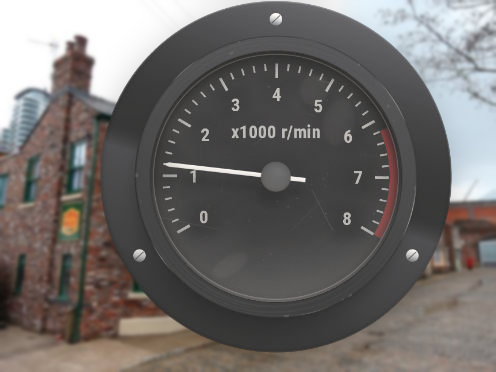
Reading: 1200 rpm
